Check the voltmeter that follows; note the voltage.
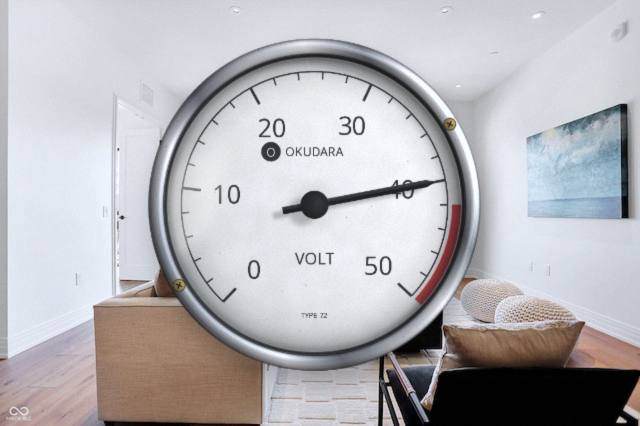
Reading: 40 V
